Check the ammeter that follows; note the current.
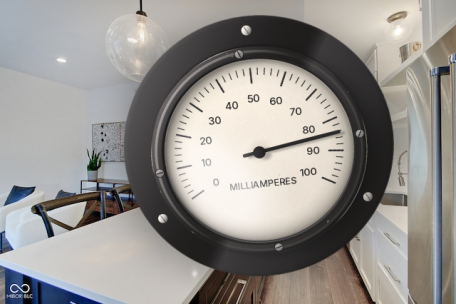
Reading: 84 mA
